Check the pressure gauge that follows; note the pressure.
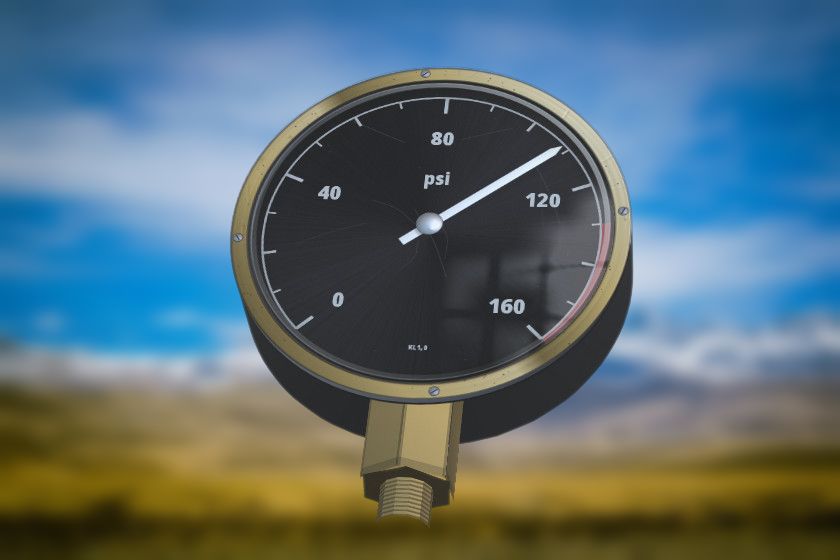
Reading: 110 psi
